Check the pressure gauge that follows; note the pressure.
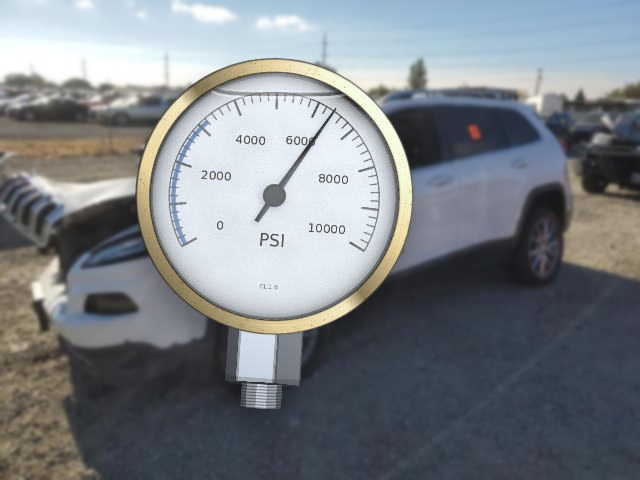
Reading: 6400 psi
